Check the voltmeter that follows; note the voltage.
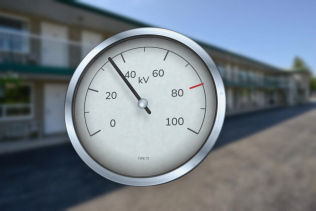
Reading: 35 kV
